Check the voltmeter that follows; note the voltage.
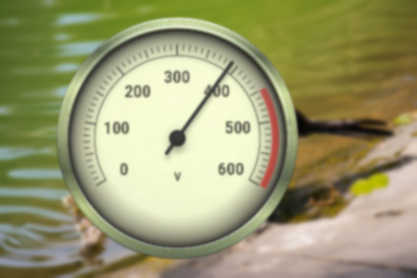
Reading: 390 V
